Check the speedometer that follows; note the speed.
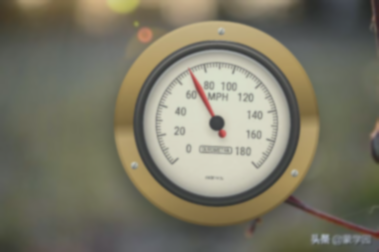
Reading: 70 mph
